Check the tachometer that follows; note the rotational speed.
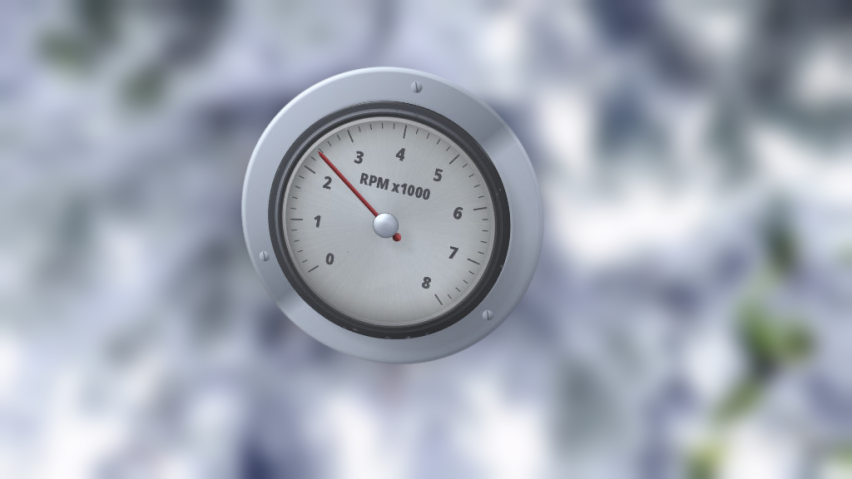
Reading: 2400 rpm
